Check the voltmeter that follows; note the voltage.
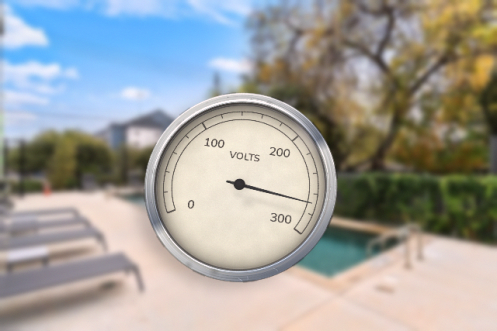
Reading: 270 V
